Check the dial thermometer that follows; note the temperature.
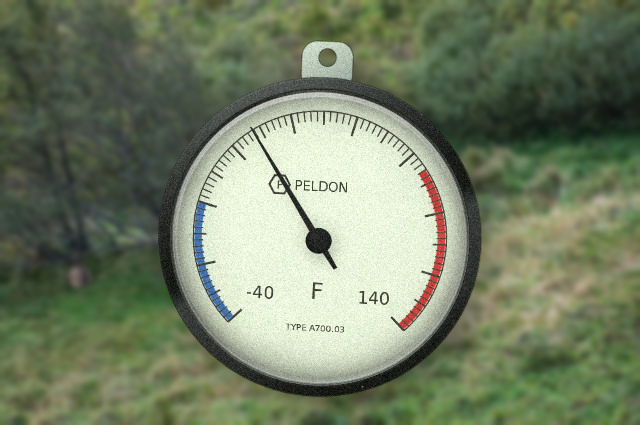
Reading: 28 °F
